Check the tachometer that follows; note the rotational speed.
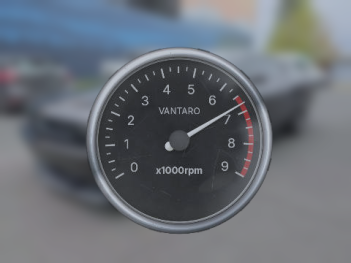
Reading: 6750 rpm
